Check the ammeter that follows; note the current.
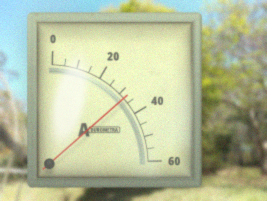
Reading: 32.5 A
